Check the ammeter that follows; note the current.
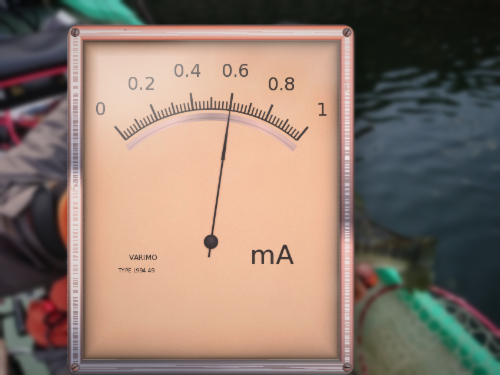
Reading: 0.6 mA
